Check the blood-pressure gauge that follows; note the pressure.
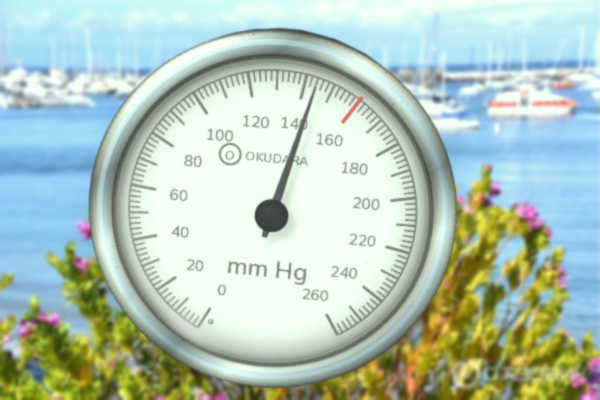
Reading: 144 mmHg
